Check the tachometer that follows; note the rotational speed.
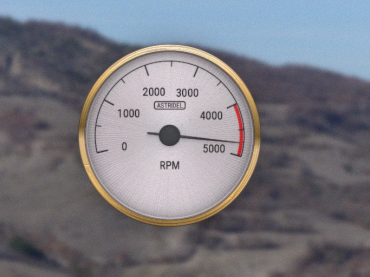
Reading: 4750 rpm
